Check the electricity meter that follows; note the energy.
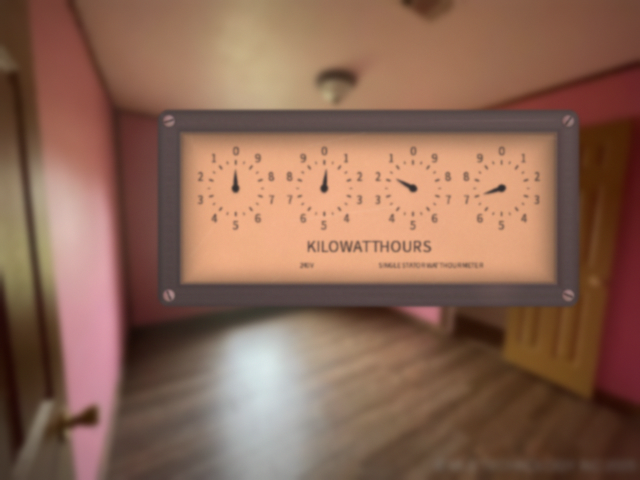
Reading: 17 kWh
